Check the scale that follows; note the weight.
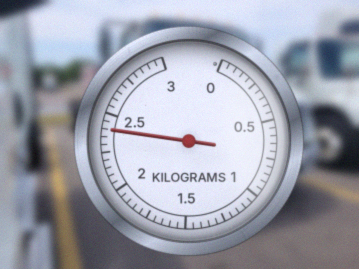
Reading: 2.4 kg
